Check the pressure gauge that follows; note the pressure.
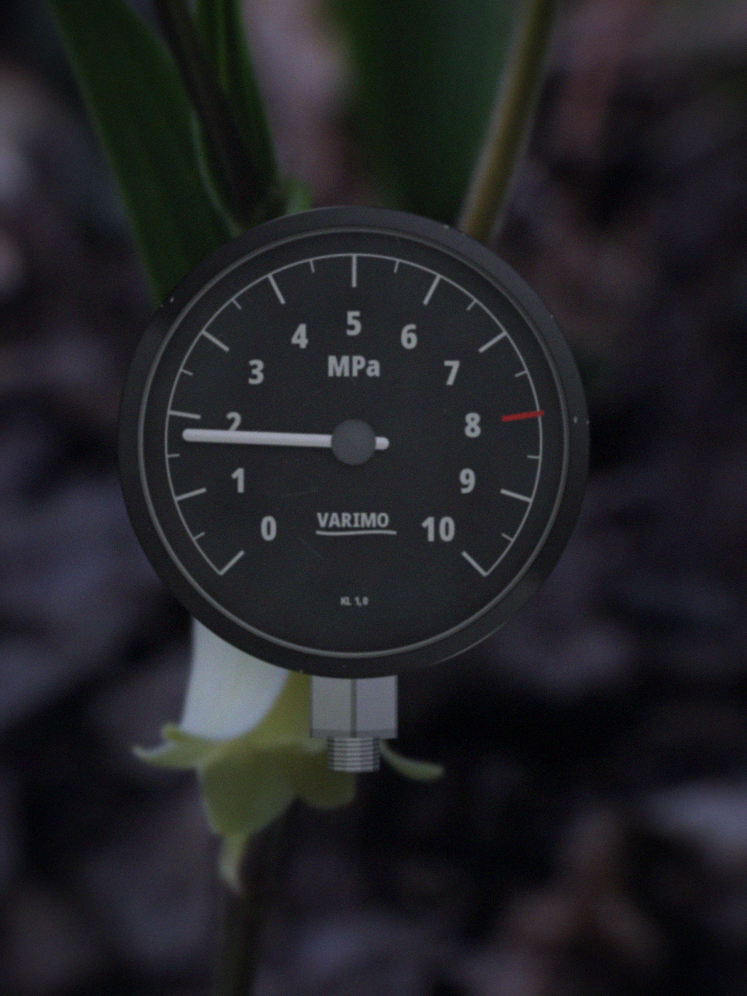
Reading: 1.75 MPa
